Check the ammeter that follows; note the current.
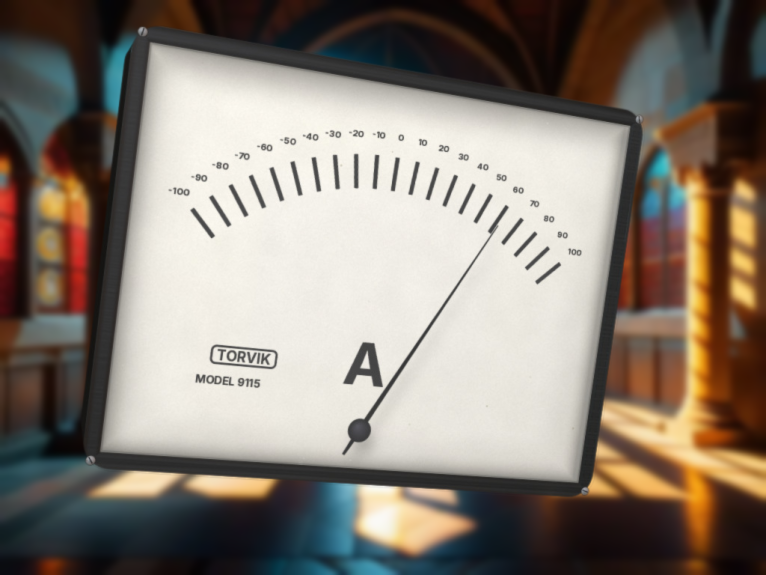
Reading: 60 A
